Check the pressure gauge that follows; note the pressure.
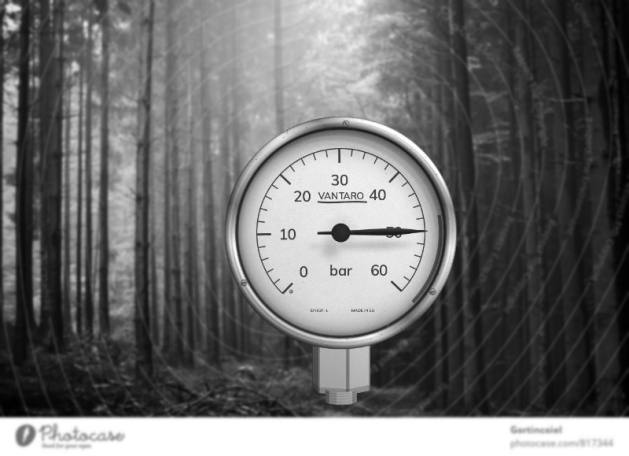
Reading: 50 bar
